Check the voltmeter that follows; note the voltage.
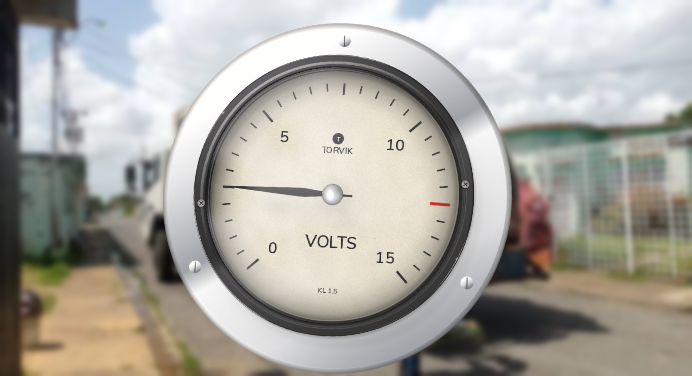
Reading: 2.5 V
